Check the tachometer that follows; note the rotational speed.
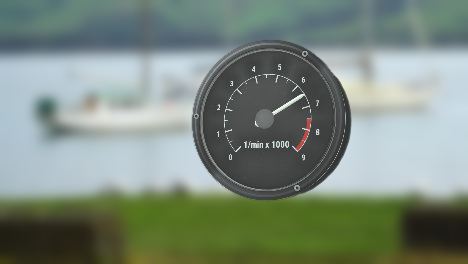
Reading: 6500 rpm
